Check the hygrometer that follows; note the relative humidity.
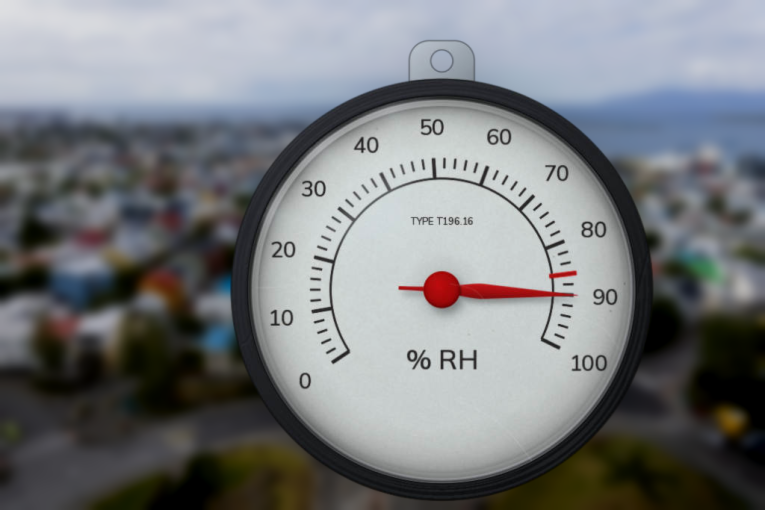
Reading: 90 %
